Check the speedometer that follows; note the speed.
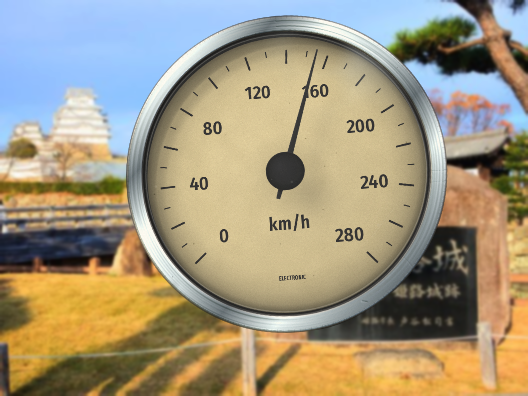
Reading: 155 km/h
